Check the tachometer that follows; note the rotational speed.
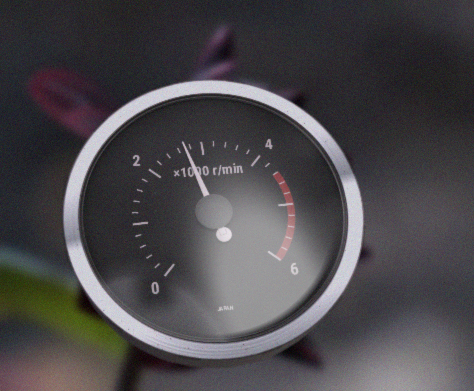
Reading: 2700 rpm
